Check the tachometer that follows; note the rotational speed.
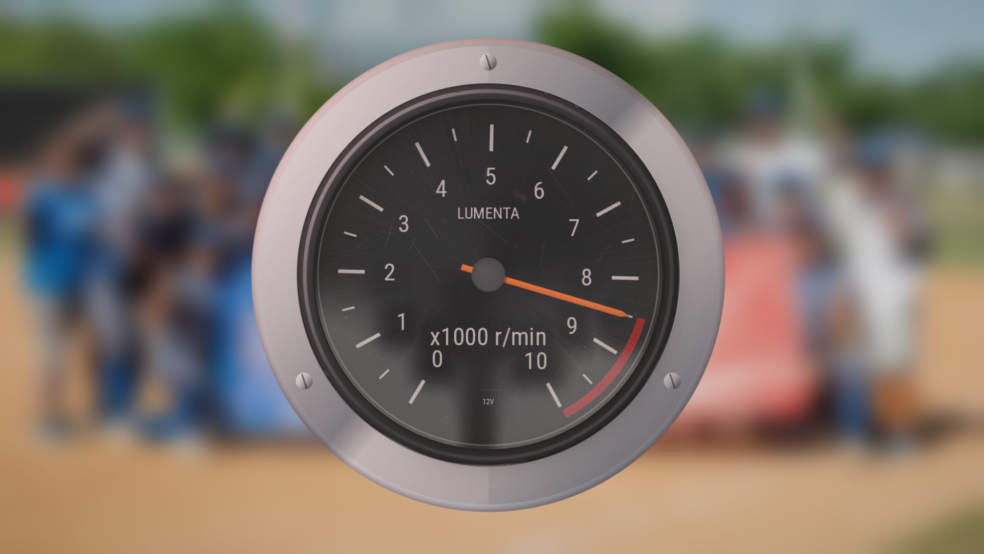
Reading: 8500 rpm
